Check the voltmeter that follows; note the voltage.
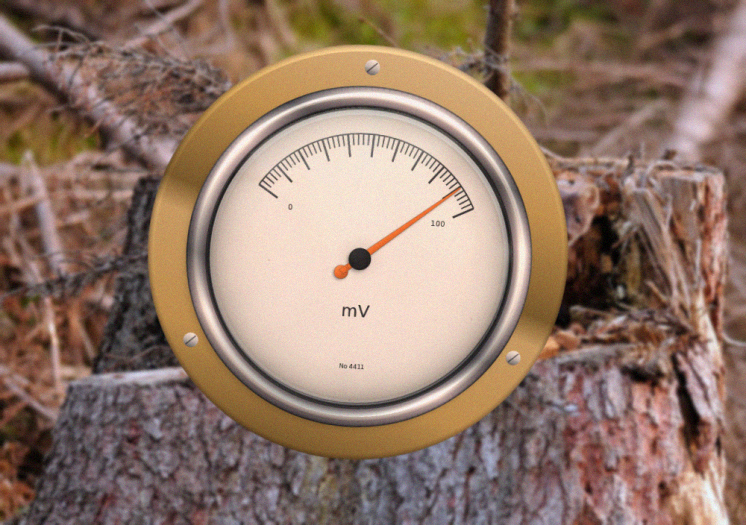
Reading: 90 mV
